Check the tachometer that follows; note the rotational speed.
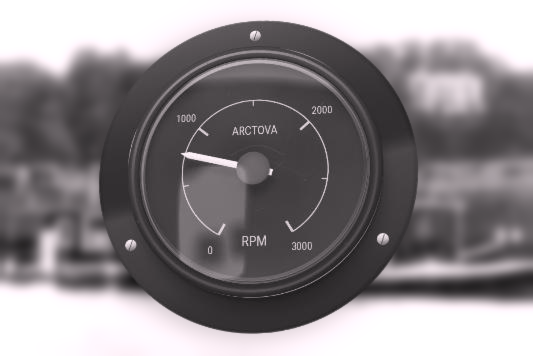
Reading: 750 rpm
